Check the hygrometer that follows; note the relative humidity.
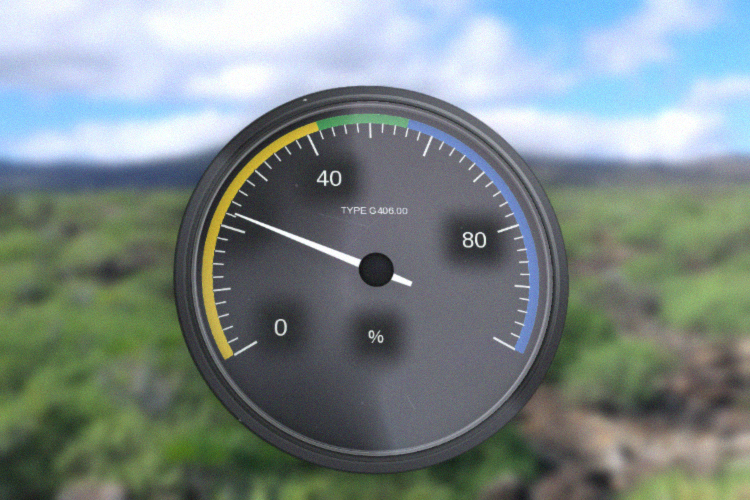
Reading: 22 %
